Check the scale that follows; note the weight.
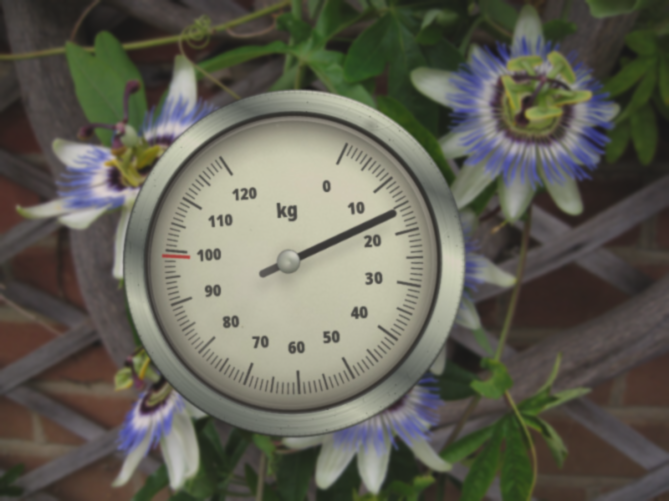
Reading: 16 kg
